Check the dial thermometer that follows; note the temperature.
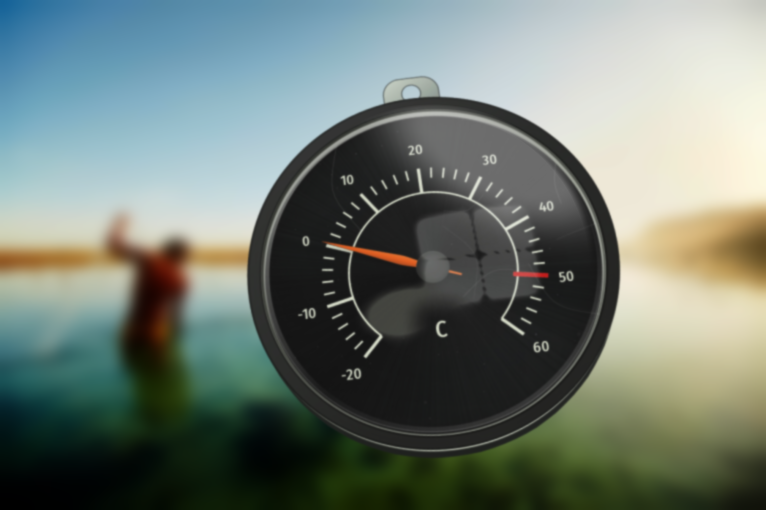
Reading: 0 °C
